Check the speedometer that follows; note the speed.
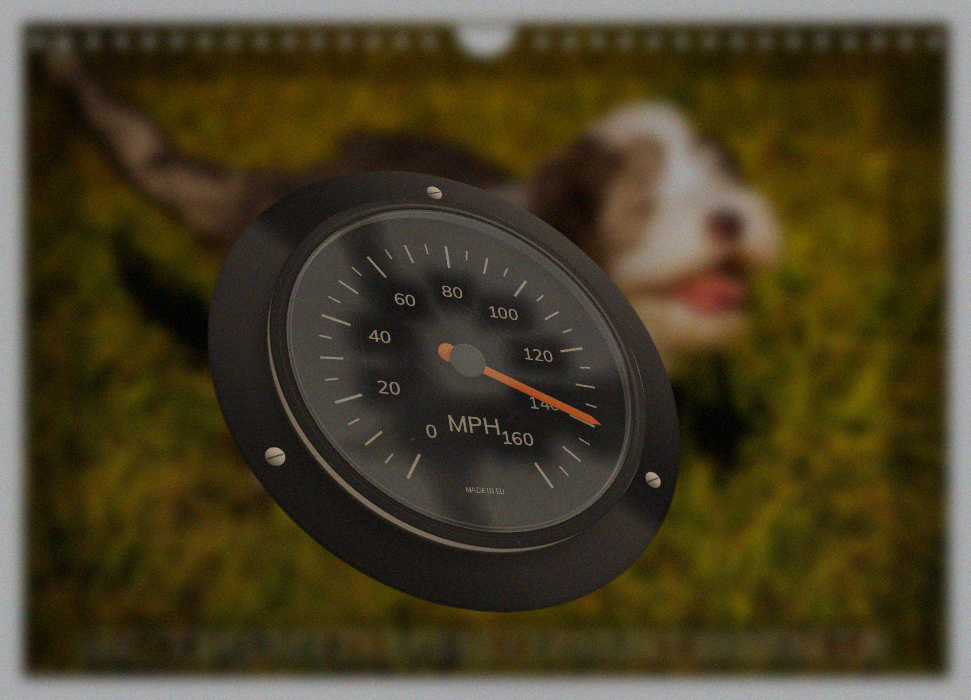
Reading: 140 mph
